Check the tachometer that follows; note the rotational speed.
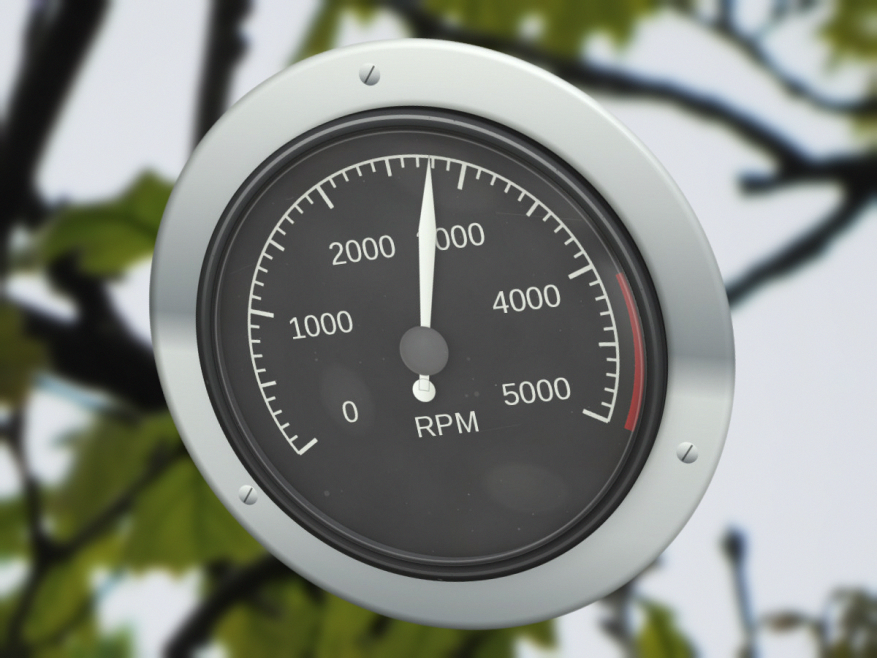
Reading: 2800 rpm
